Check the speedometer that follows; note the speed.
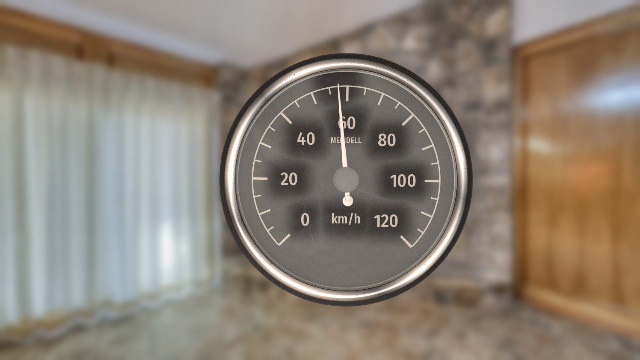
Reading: 57.5 km/h
